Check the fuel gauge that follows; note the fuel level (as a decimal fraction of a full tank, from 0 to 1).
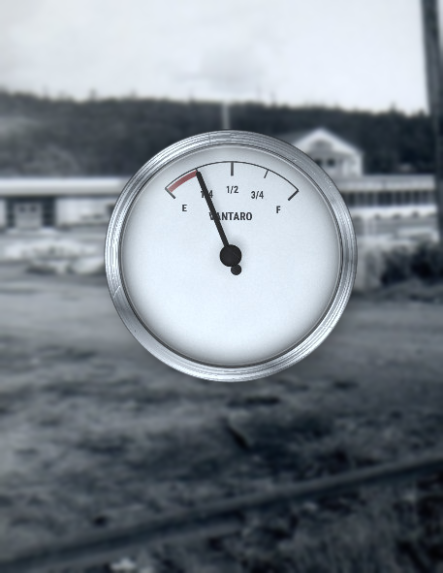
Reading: 0.25
